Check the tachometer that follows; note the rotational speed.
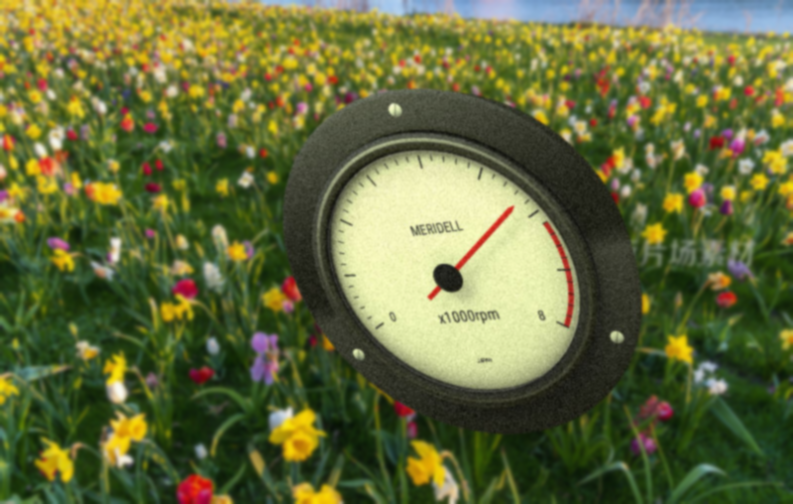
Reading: 5700 rpm
